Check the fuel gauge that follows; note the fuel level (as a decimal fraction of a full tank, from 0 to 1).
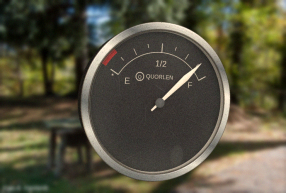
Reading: 0.875
